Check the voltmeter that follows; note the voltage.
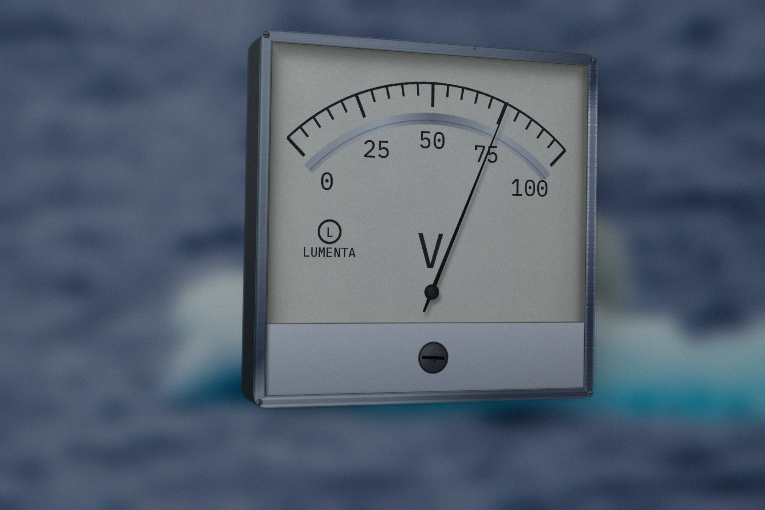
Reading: 75 V
